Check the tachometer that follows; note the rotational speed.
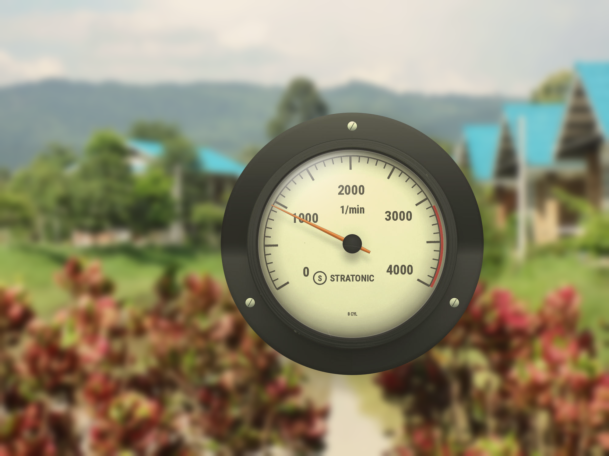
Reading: 950 rpm
